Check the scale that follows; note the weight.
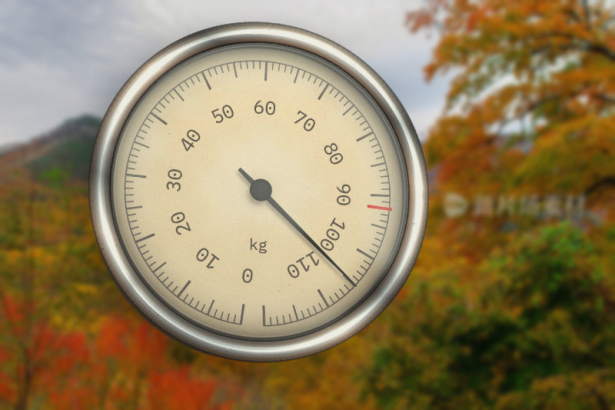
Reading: 105 kg
